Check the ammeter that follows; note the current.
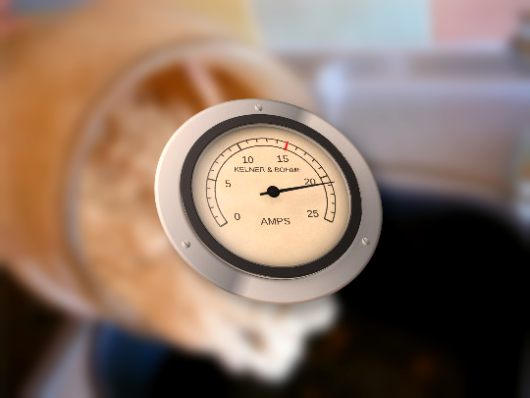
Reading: 21 A
